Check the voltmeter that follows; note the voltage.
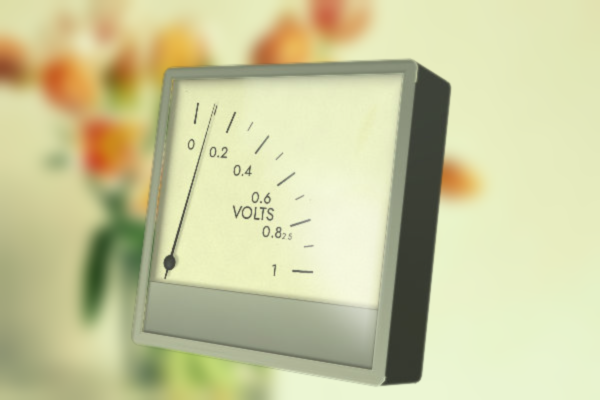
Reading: 0.1 V
